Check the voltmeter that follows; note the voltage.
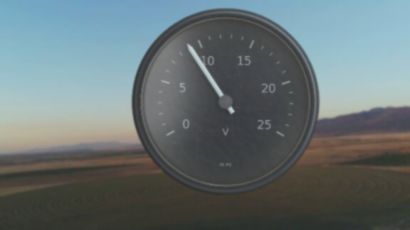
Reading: 9 V
